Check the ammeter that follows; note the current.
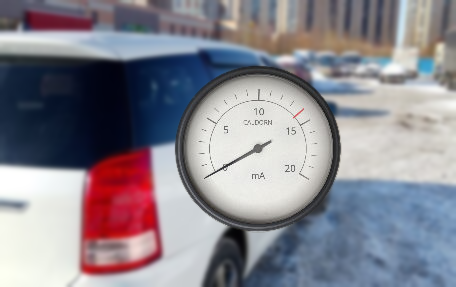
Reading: 0 mA
